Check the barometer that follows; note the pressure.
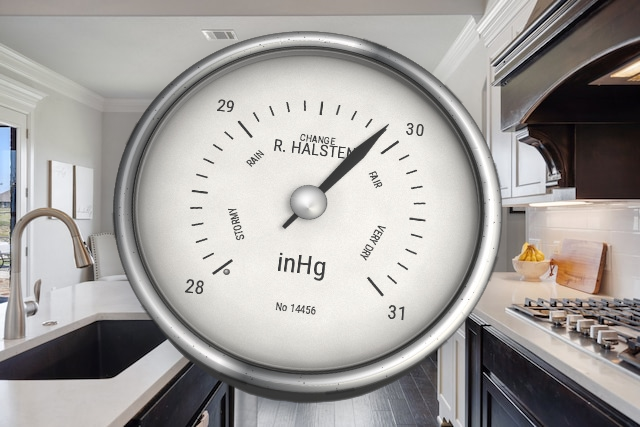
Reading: 29.9 inHg
